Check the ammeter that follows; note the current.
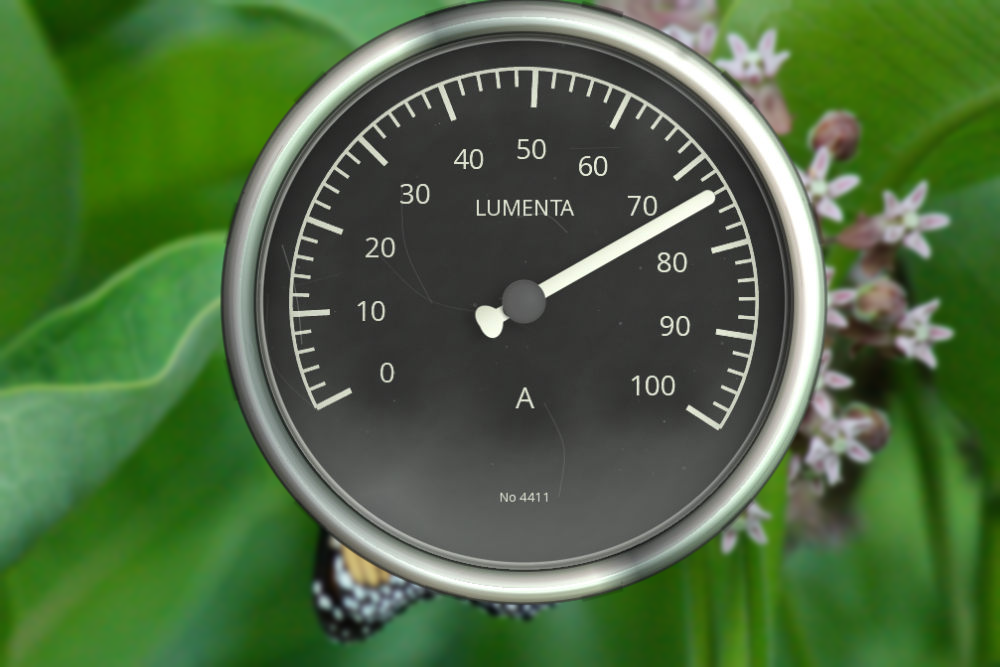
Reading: 74 A
